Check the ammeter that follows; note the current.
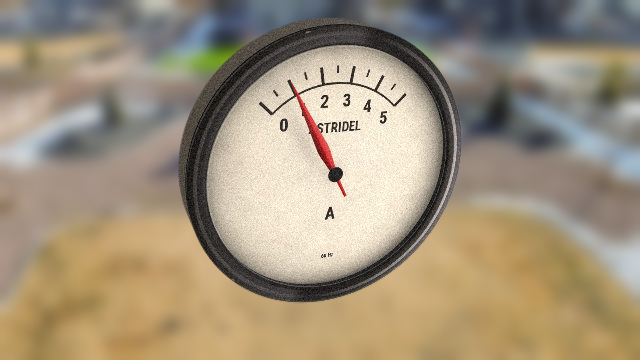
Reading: 1 A
